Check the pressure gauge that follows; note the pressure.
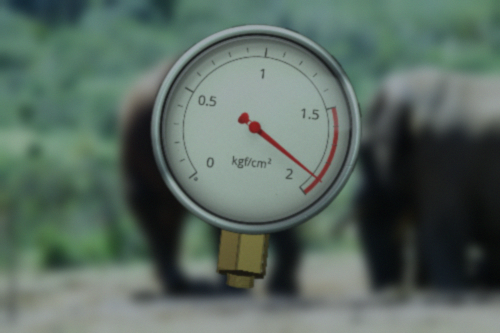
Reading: 1.9 kg/cm²
